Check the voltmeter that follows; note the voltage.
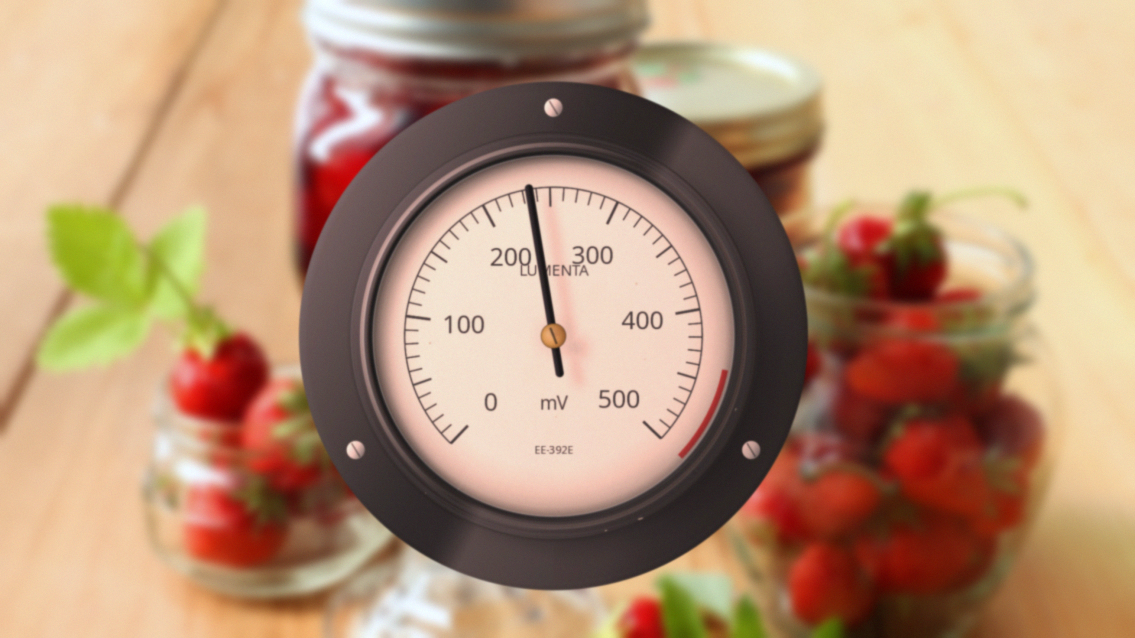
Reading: 235 mV
